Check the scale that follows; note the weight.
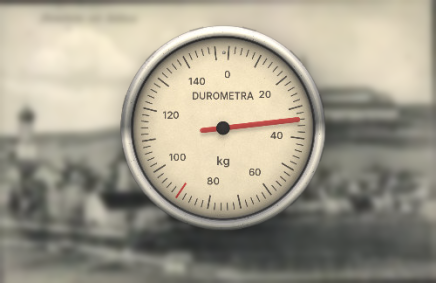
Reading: 34 kg
